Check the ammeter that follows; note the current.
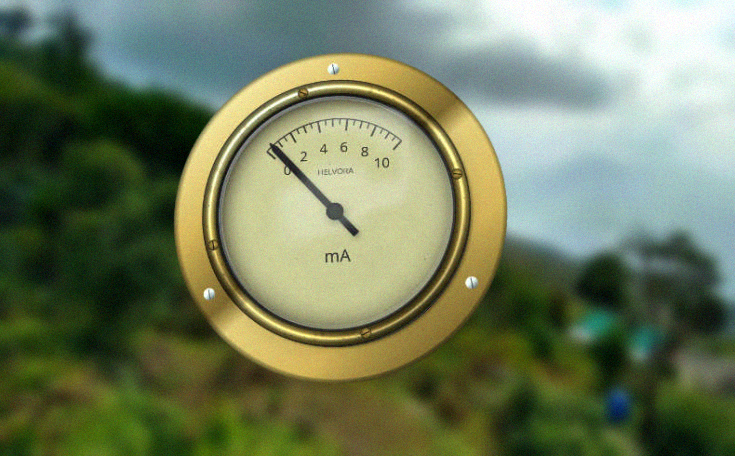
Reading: 0.5 mA
